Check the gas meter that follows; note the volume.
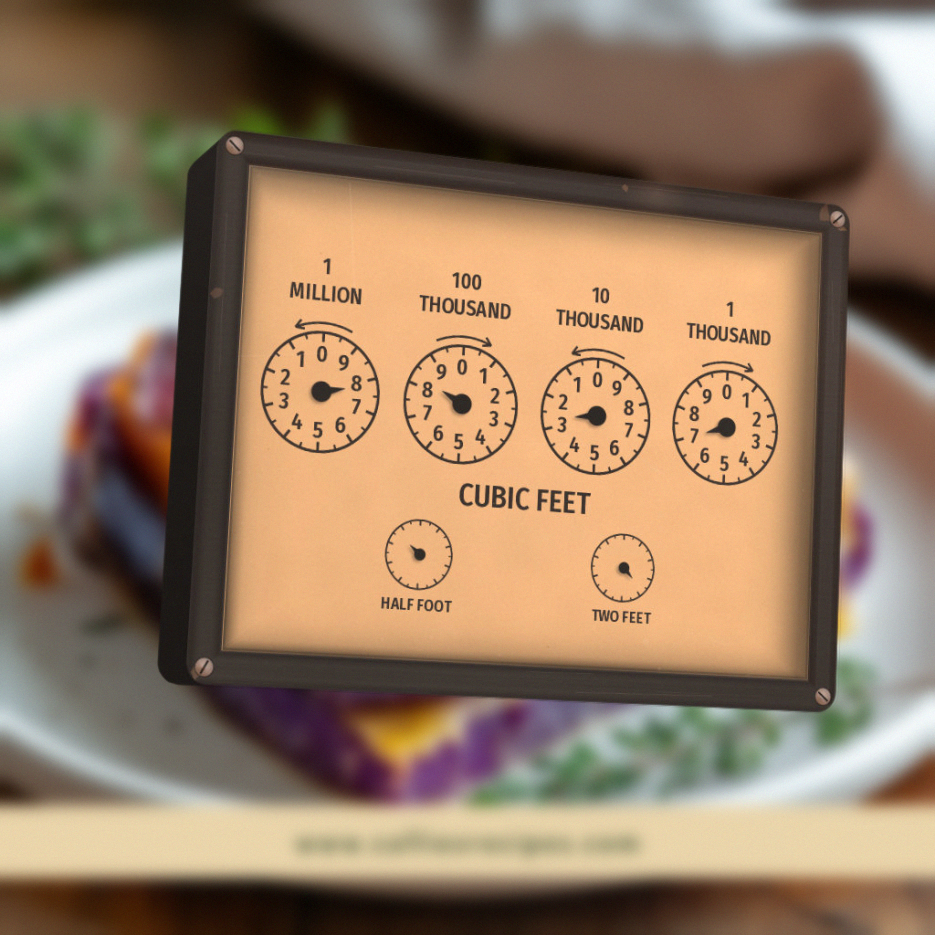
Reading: 782700 ft³
